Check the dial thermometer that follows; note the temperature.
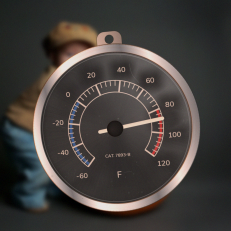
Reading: 88 °F
